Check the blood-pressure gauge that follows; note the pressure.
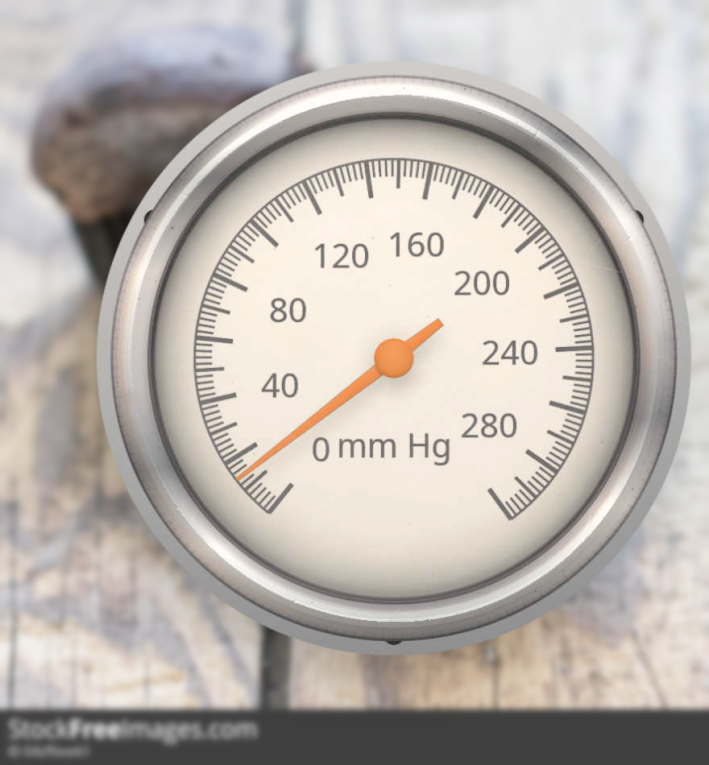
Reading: 14 mmHg
